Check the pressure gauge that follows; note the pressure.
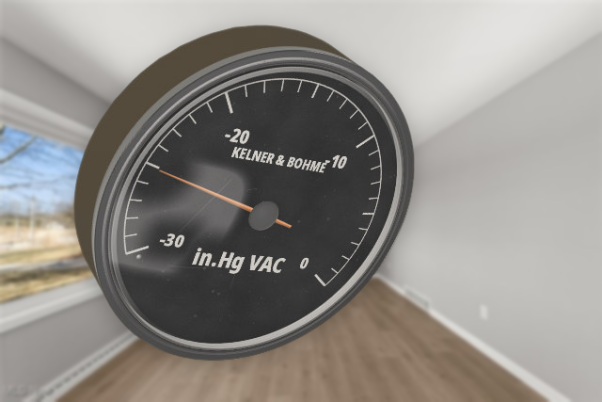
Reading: -25 inHg
